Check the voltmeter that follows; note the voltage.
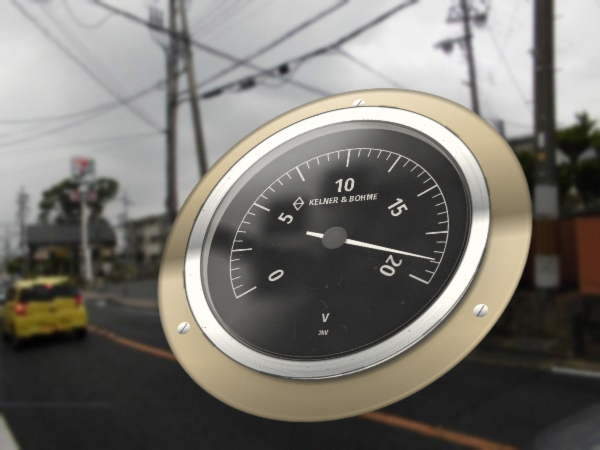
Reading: 19 V
